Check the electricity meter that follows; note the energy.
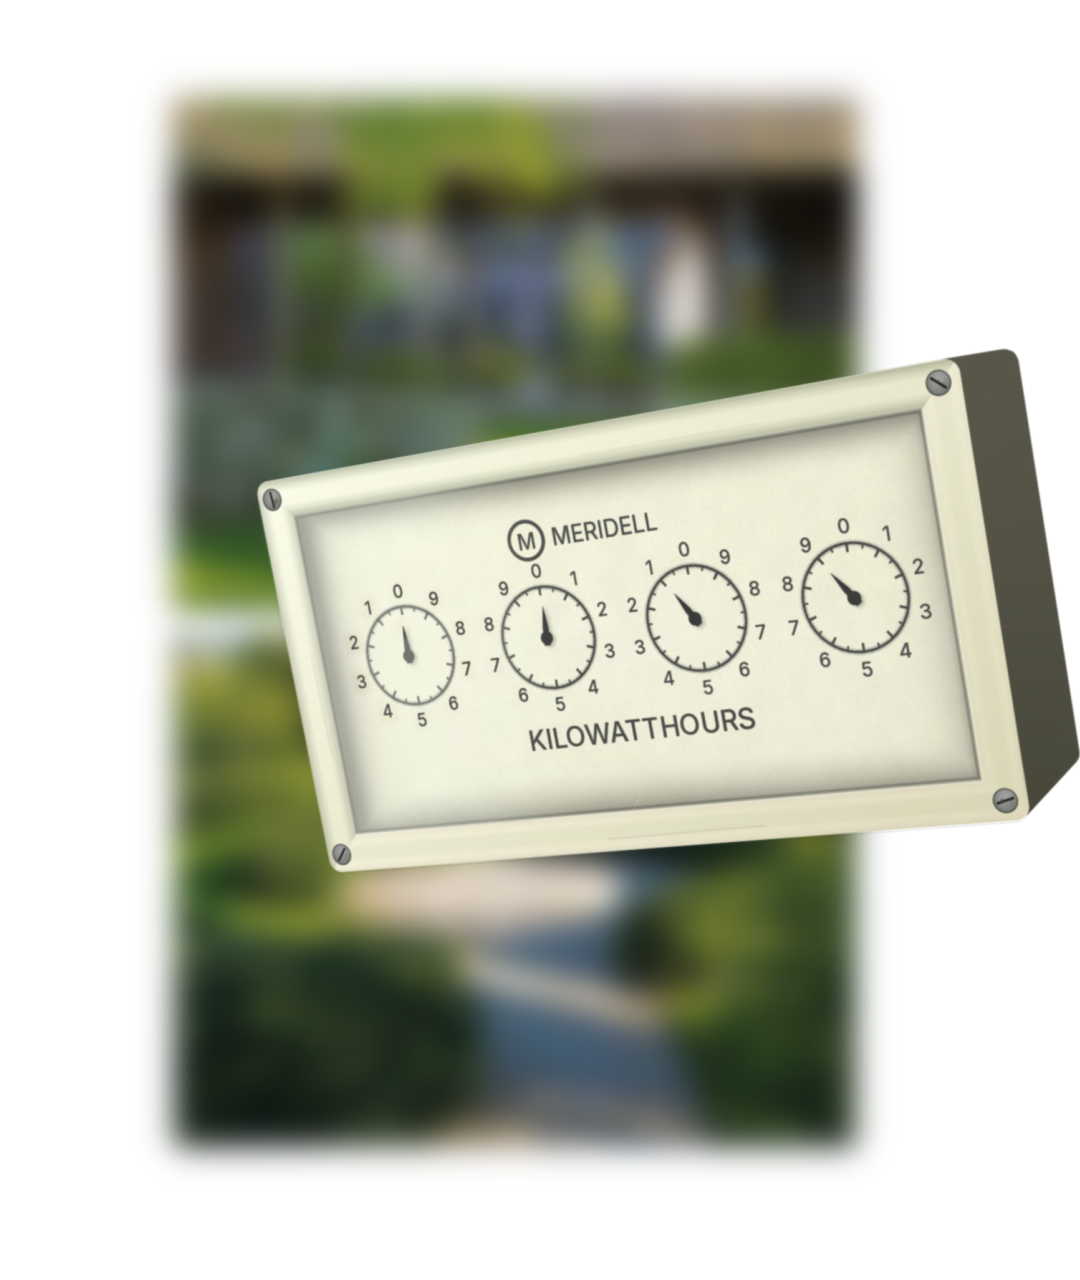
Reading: 9 kWh
